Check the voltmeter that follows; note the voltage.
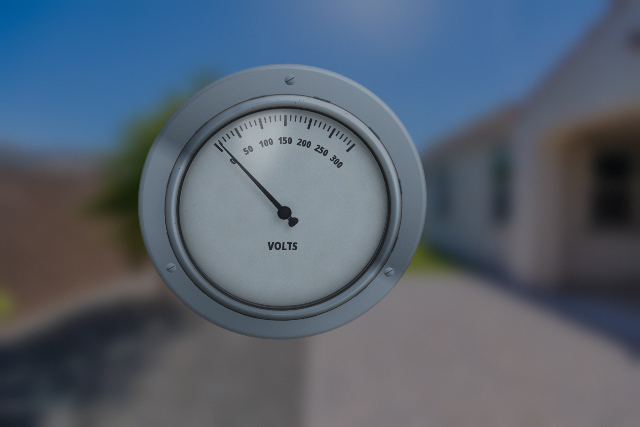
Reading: 10 V
